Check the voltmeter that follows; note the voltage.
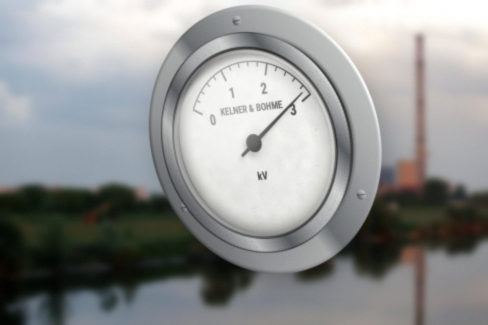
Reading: 2.9 kV
